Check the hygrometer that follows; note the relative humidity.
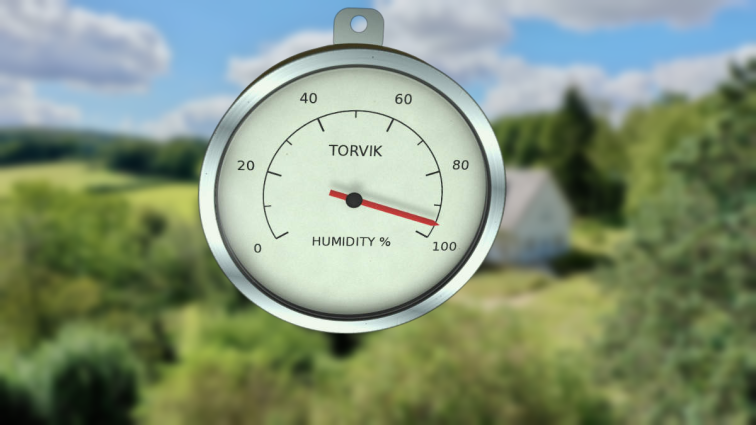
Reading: 95 %
